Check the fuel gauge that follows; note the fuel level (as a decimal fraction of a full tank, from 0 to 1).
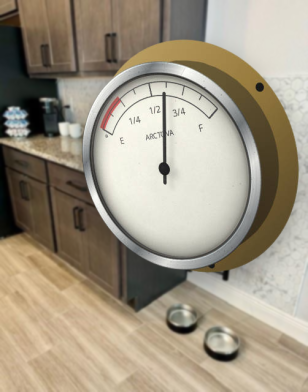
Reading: 0.625
